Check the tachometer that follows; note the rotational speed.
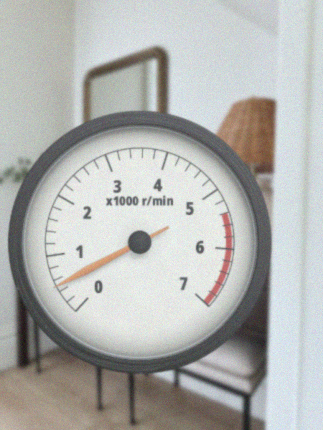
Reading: 500 rpm
